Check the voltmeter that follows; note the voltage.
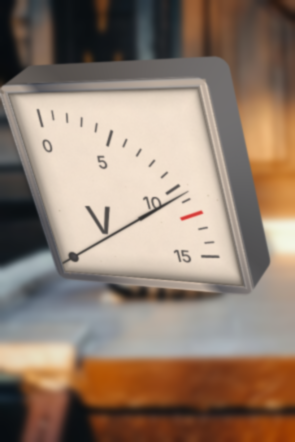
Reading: 10.5 V
